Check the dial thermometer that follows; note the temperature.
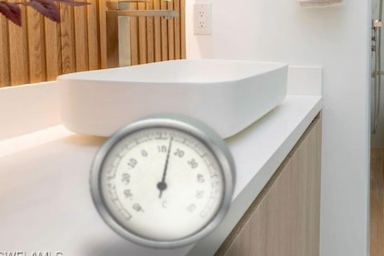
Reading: 15 °C
